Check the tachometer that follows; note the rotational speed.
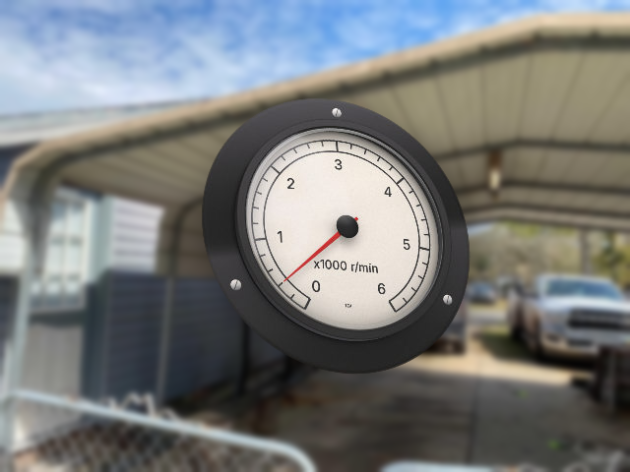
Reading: 400 rpm
